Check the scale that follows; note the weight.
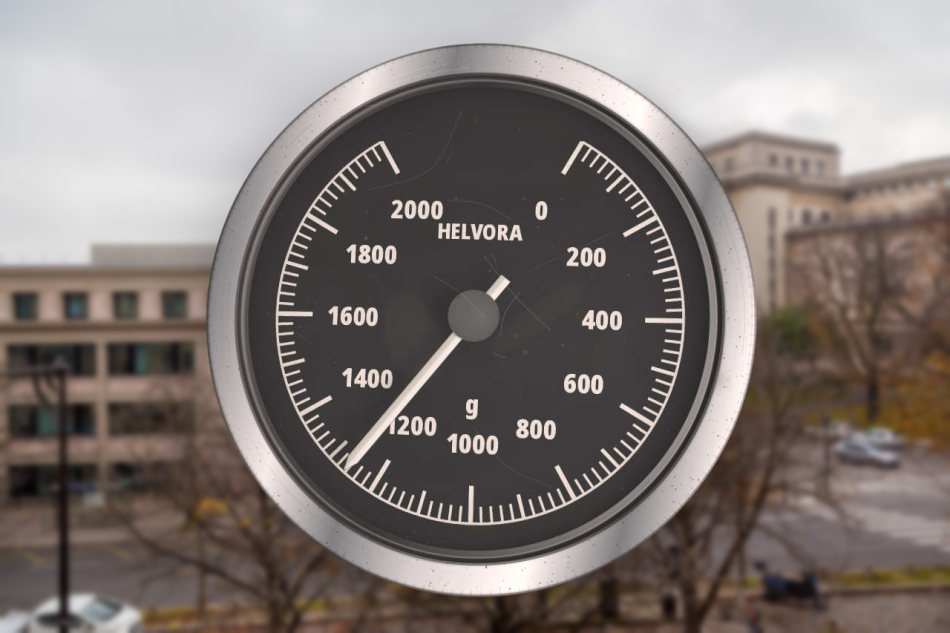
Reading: 1260 g
